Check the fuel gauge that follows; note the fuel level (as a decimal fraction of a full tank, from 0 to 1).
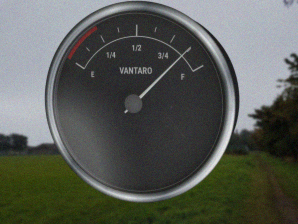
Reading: 0.875
